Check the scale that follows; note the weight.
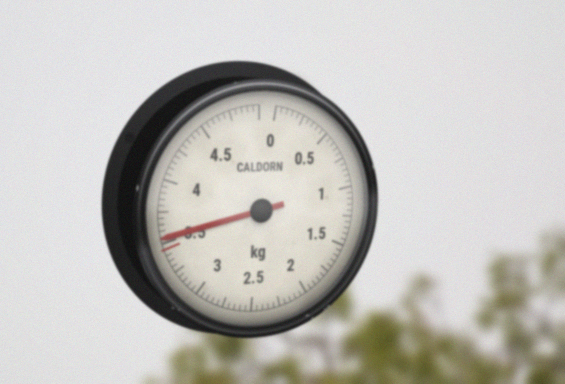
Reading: 3.55 kg
